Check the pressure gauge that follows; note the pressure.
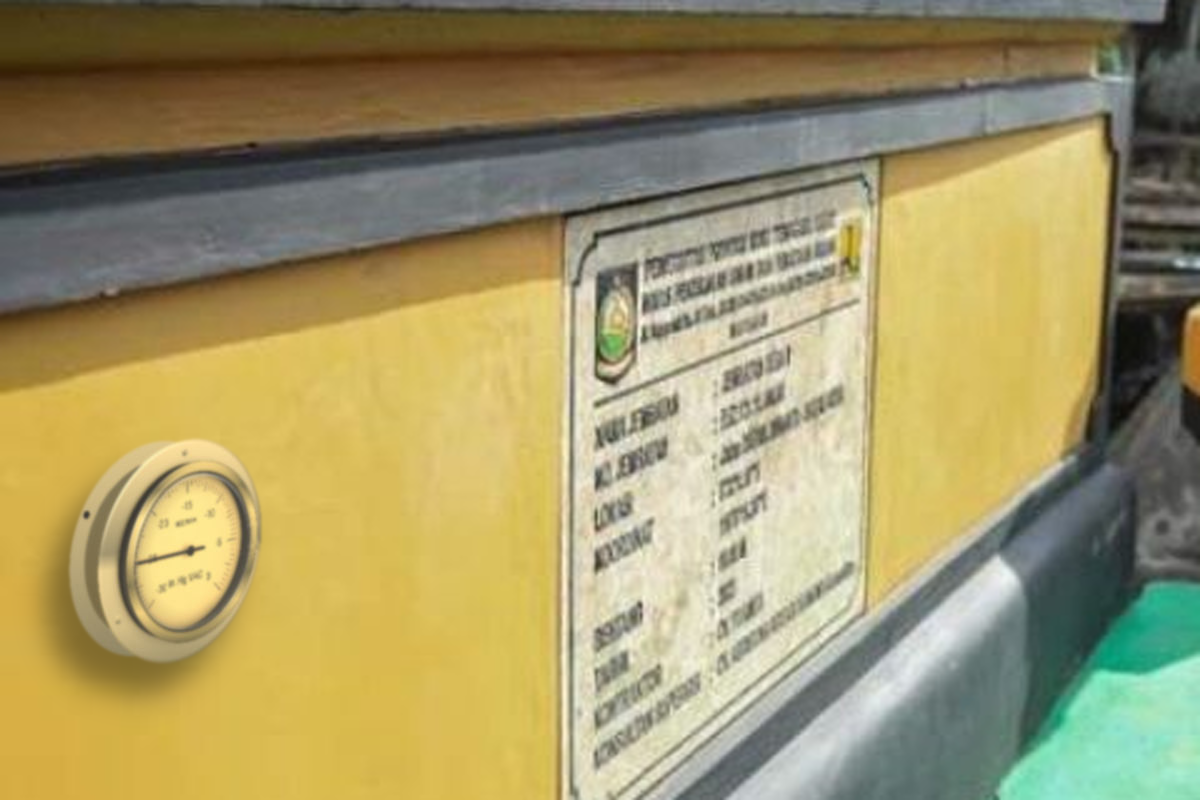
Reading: -25 inHg
